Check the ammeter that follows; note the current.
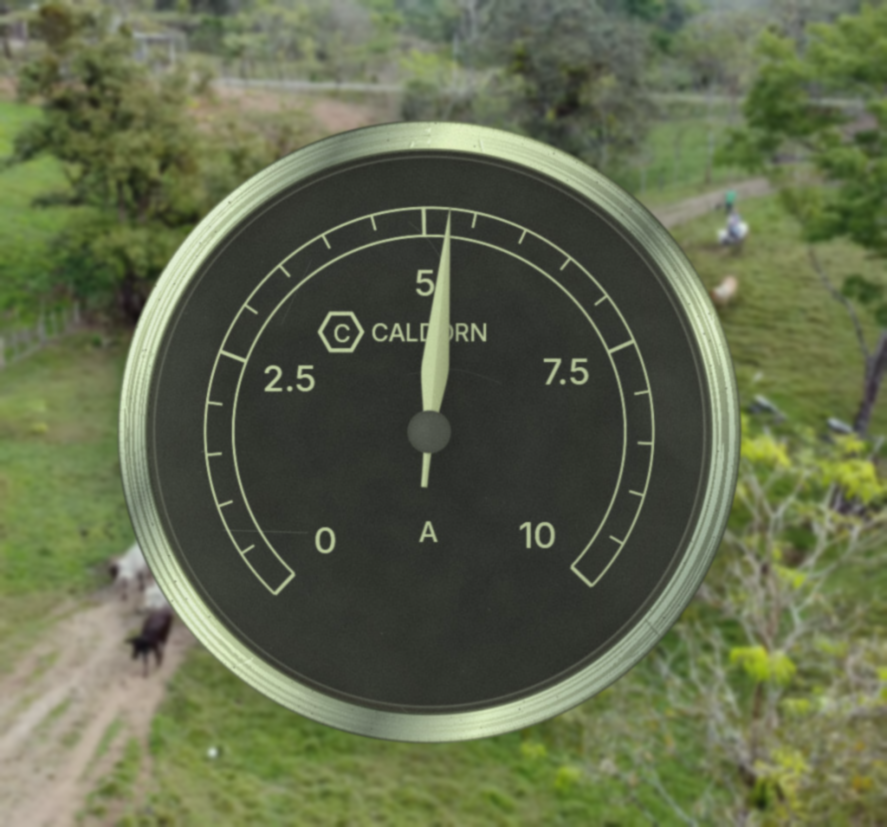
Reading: 5.25 A
